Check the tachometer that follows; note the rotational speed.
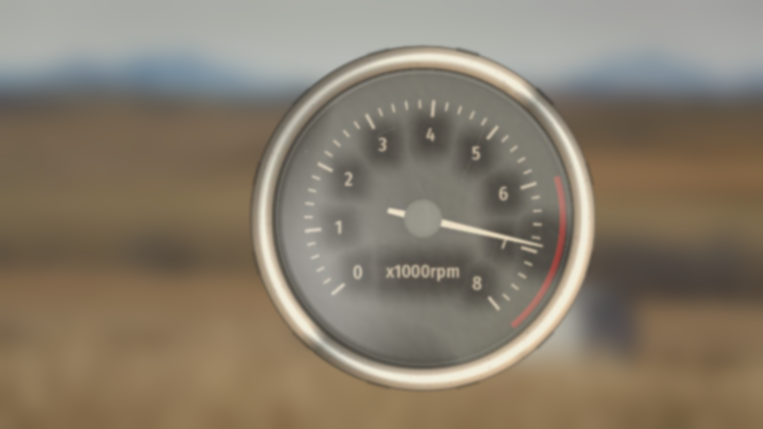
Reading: 6900 rpm
